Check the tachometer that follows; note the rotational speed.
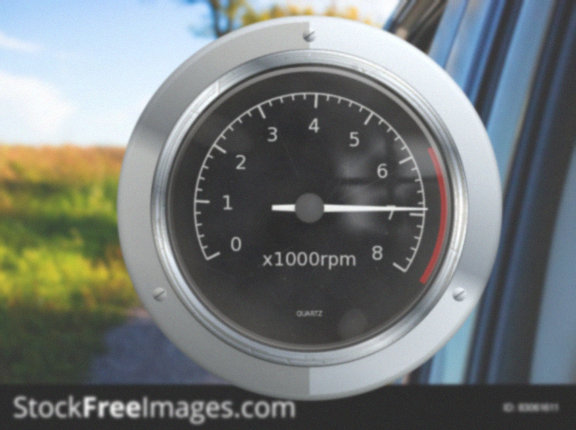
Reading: 6900 rpm
